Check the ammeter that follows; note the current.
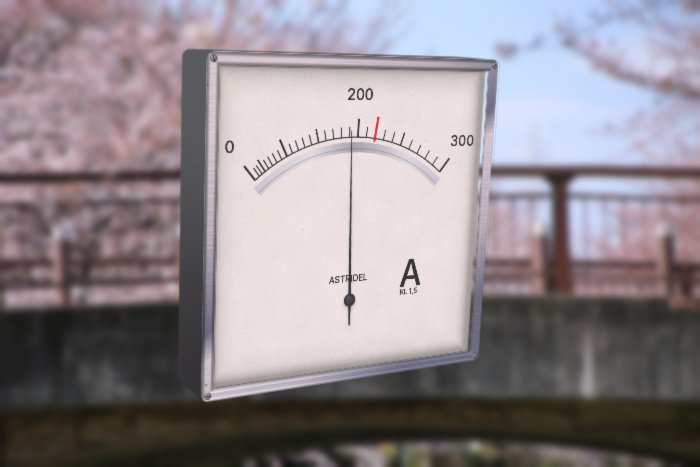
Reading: 190 A
